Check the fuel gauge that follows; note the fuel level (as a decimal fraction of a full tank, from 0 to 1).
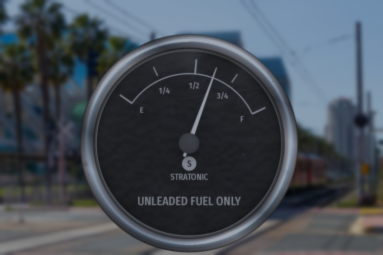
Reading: 0.625
